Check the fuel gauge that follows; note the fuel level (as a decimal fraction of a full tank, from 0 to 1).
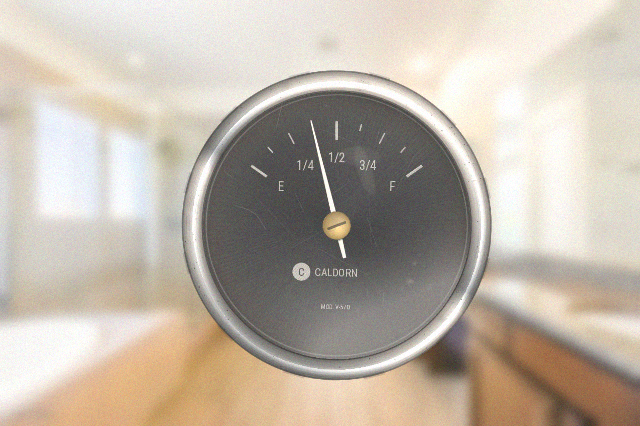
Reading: 0.375
